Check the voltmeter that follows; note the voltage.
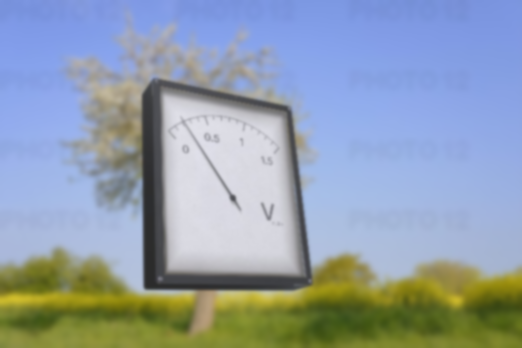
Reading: 0.2 V
